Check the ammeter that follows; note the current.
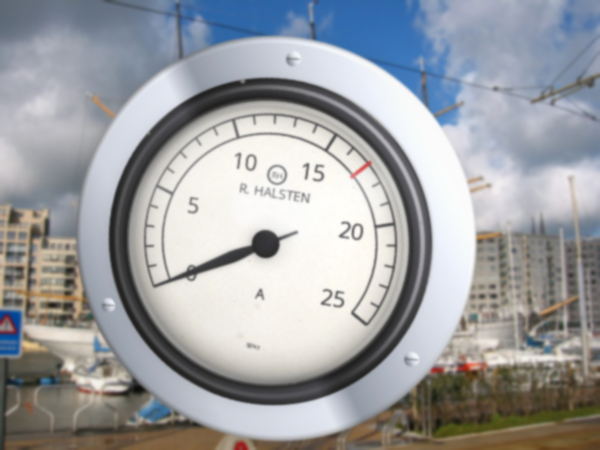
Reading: 0 A
